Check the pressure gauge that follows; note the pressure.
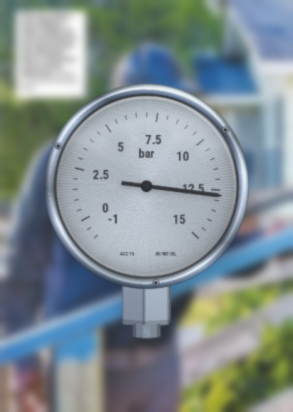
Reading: 12.75 bar
